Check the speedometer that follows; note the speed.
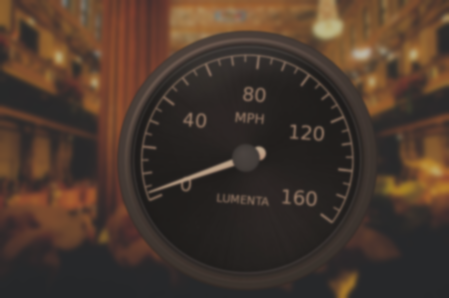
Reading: 2.5 mph
